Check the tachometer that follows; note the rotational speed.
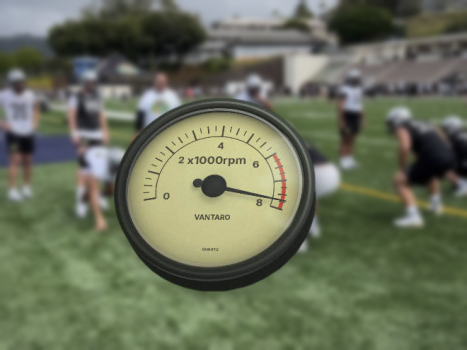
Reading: 7750 rpm
